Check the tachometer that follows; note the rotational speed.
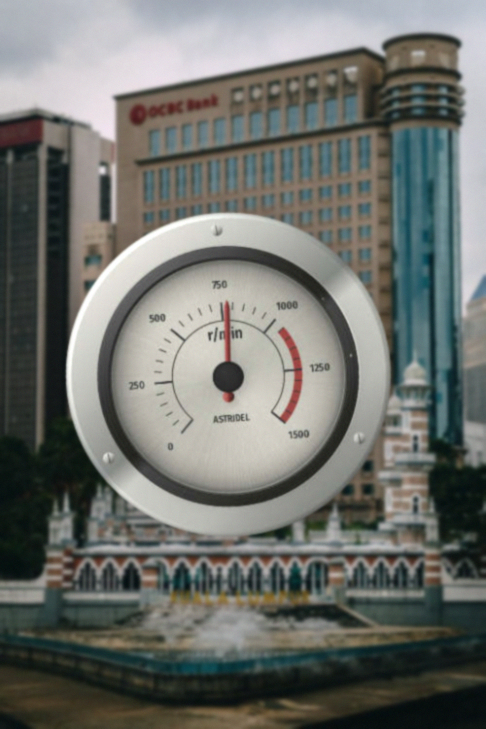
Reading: 775 rpm
